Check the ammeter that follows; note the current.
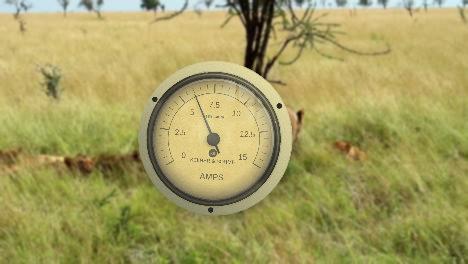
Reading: 6 A
